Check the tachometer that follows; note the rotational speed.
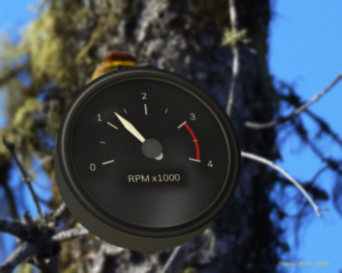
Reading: 1250 rpm
